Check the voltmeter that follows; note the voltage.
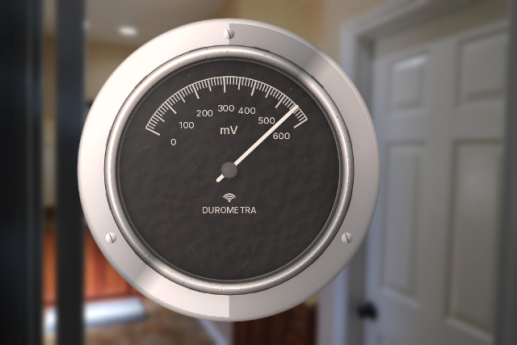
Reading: 550 mV
